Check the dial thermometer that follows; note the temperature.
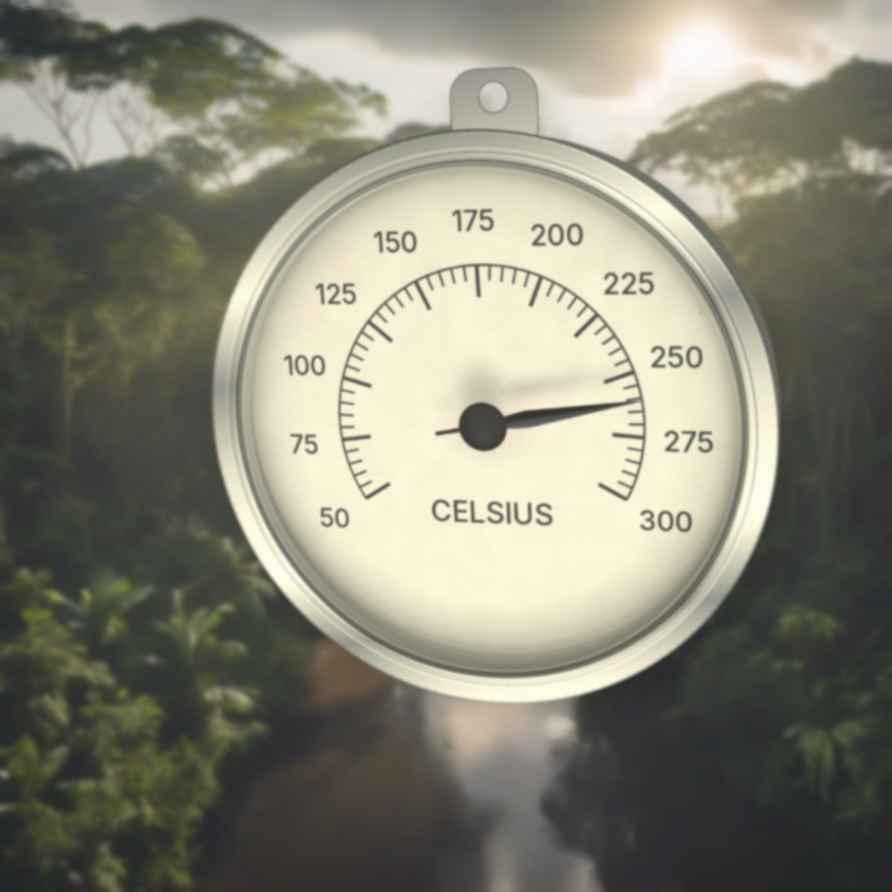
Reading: 260 °C
